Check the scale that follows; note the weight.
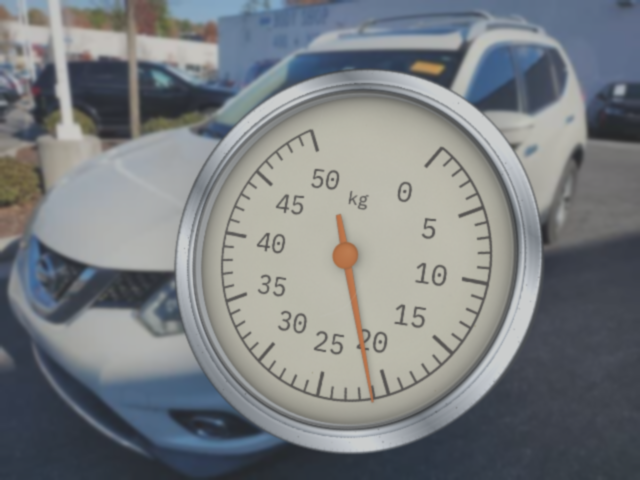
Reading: 21 kg
